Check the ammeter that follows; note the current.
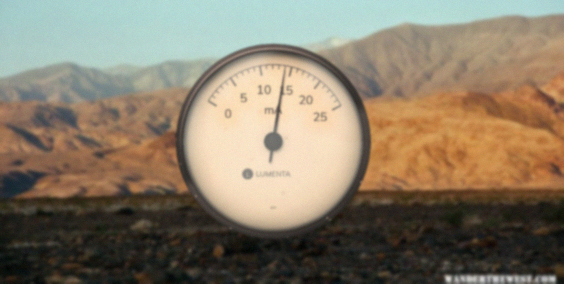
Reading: 14 mA
